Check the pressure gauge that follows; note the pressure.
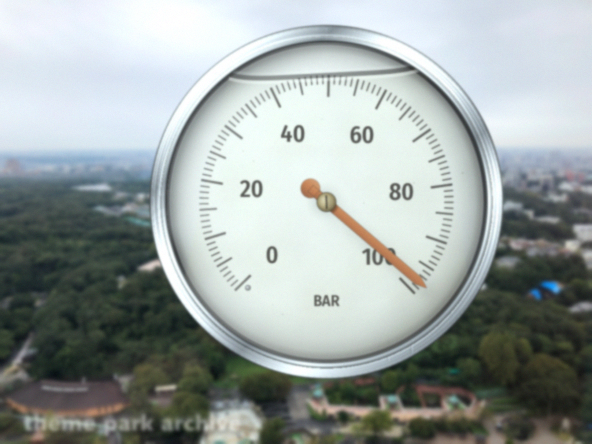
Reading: 98 bar
